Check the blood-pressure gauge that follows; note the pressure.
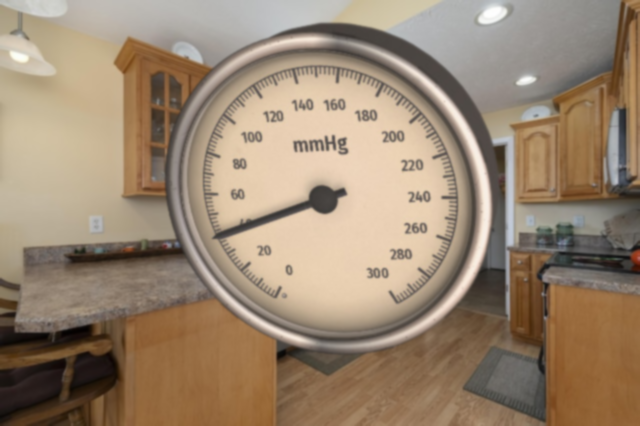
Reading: 40 mmHg
